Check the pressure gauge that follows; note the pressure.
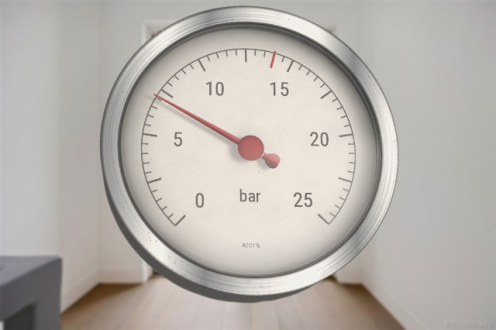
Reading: 7 bar
